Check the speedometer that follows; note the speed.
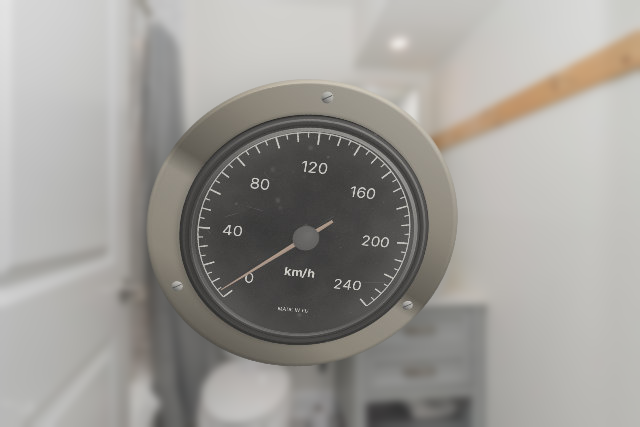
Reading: 5 km/h
